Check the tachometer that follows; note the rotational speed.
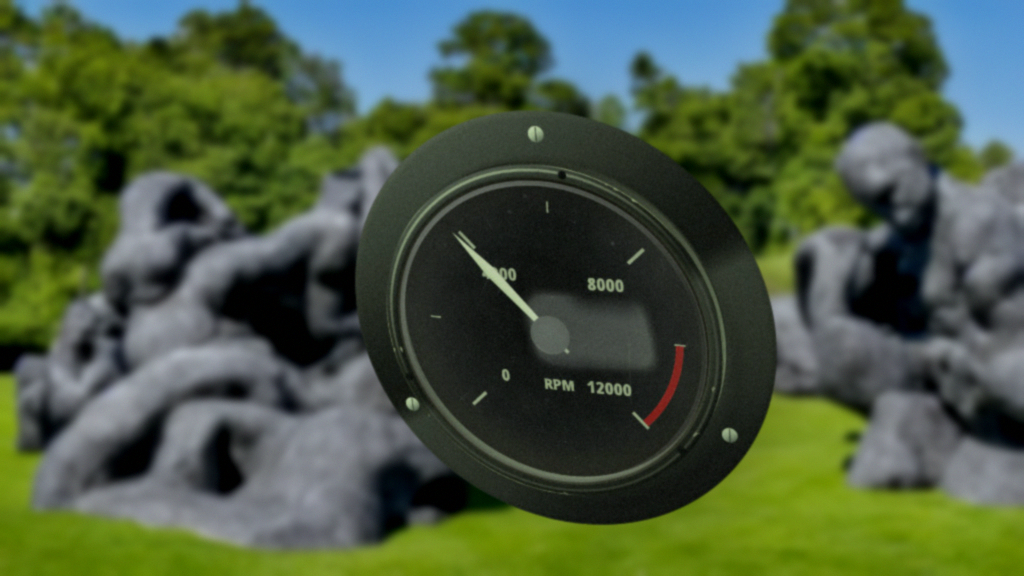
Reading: 4000 rpm
